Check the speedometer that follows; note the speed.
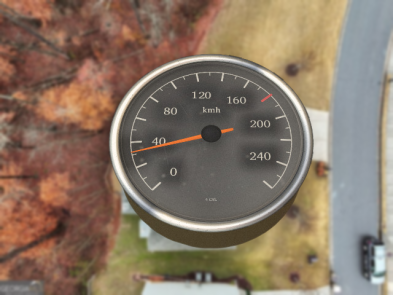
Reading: 30 km/h
